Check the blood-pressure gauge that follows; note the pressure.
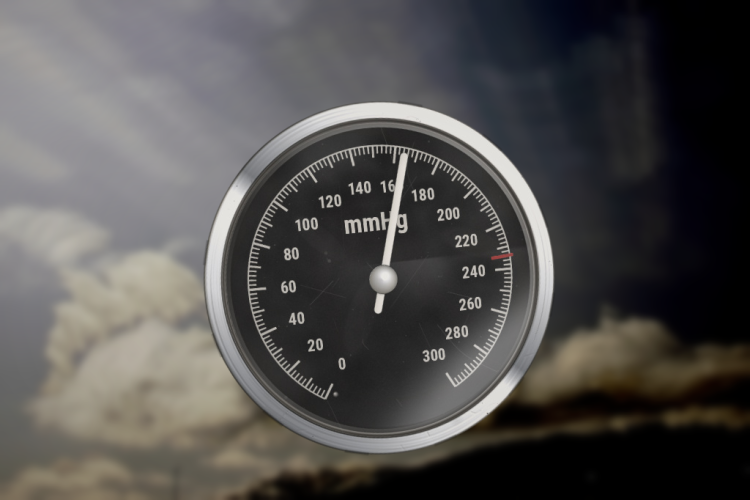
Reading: 164 mmHg
